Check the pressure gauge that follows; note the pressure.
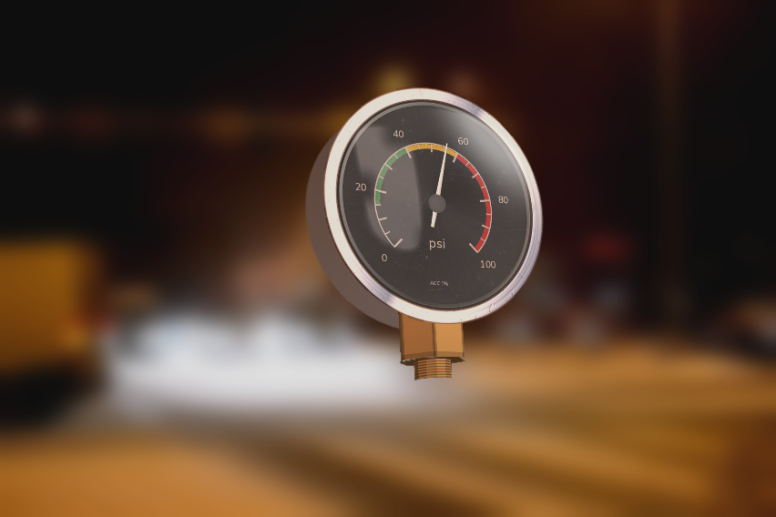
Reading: 55 psi
